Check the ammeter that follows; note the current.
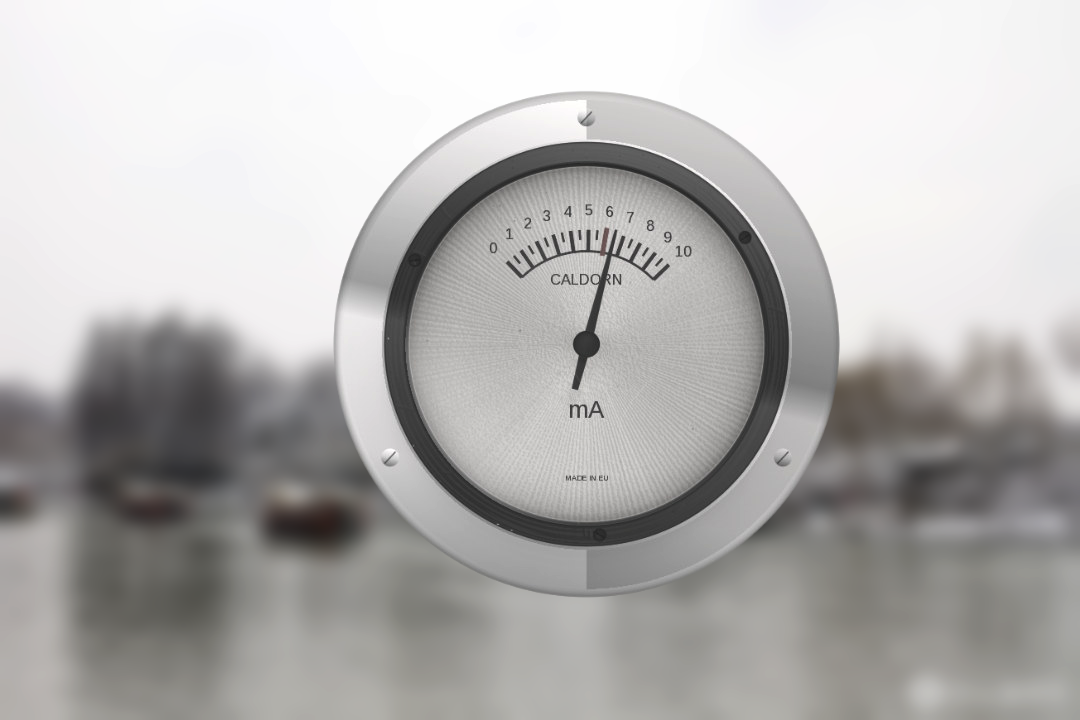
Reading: 6.5 mA
